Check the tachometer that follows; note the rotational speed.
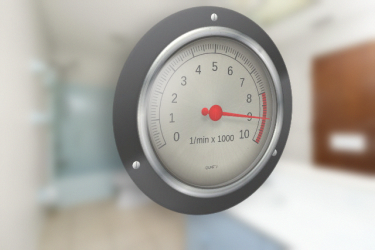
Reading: 9000 rpm
